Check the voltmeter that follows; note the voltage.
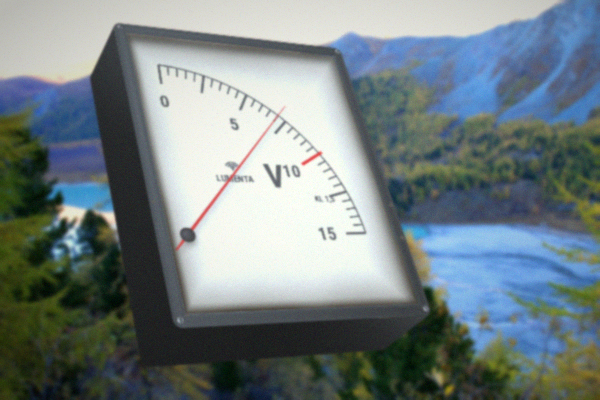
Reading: 7 V
